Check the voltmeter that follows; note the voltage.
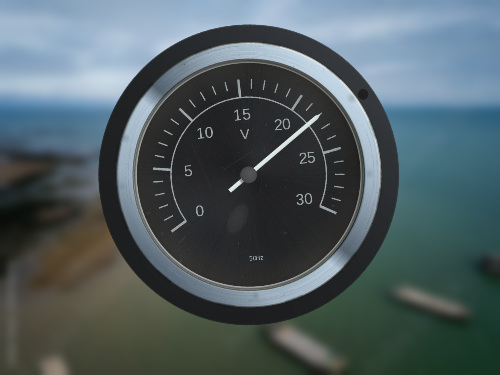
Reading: 22 V
